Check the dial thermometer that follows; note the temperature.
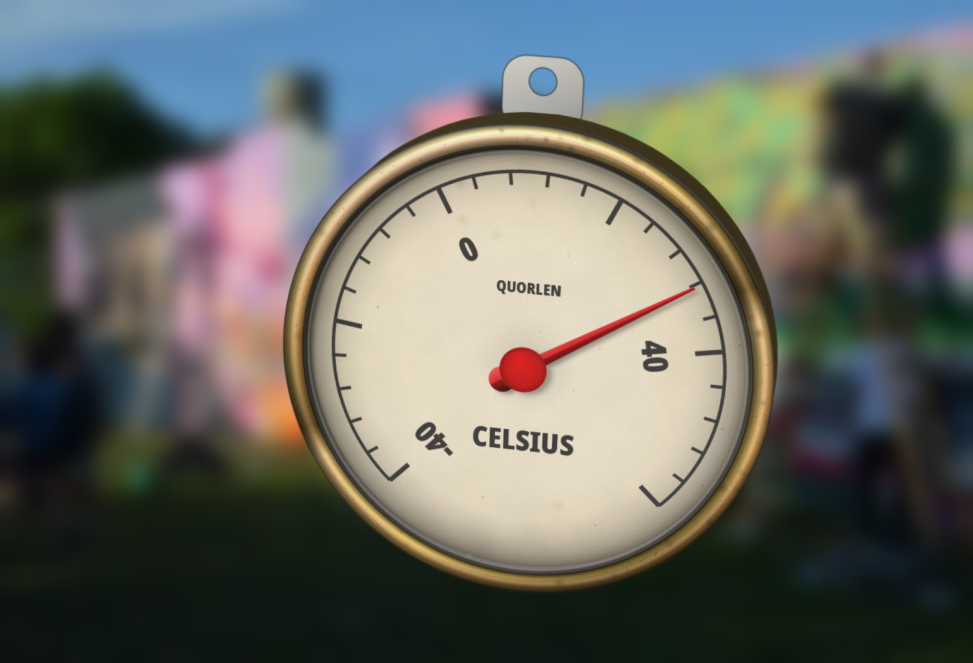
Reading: 32 °C
